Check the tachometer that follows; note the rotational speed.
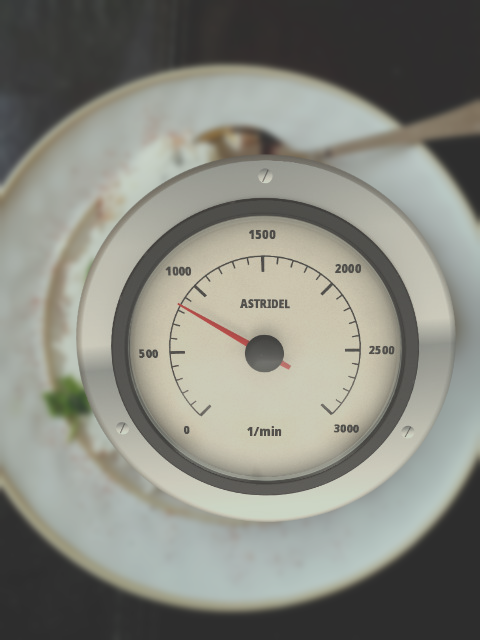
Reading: 850 rpm
